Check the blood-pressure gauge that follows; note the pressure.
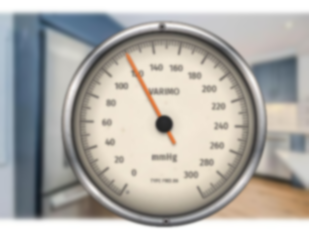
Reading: 120 mmHg
